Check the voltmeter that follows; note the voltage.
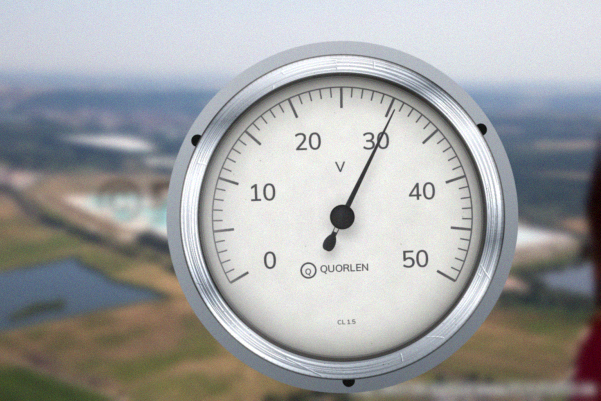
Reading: 30.5 V
